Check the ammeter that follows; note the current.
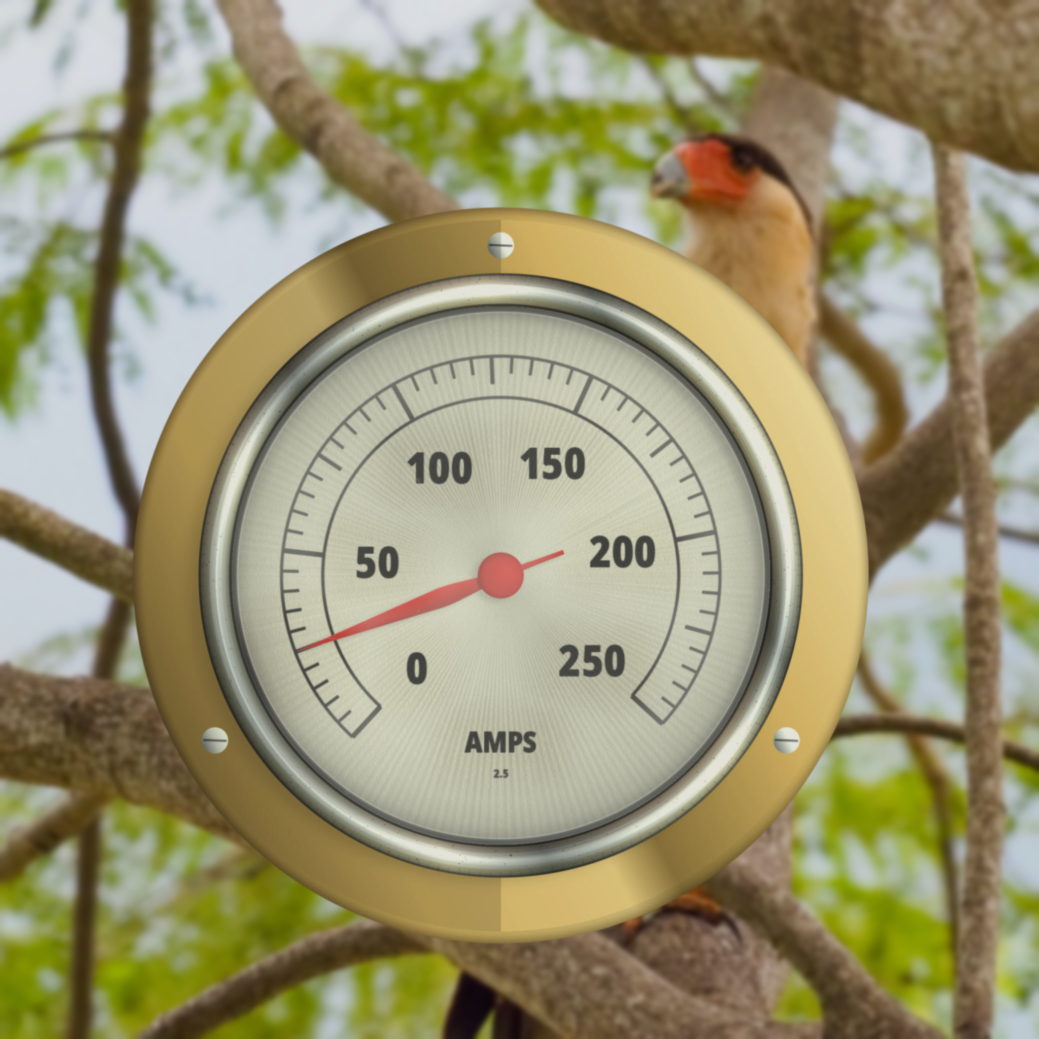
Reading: 25 A
